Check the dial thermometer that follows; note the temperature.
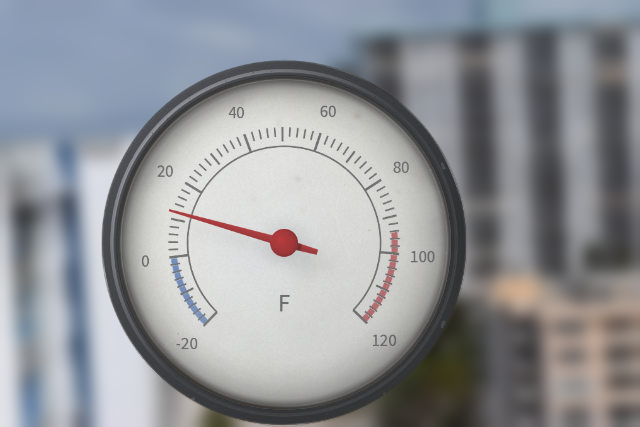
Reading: 12 °F
